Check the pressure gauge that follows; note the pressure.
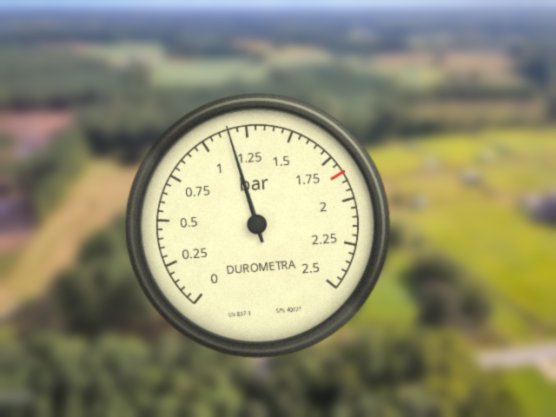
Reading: 1.15 bar
